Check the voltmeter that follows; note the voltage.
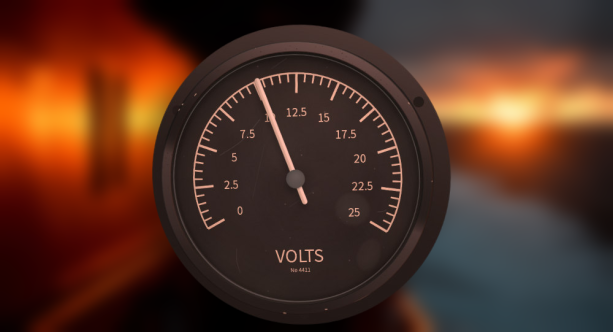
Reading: 10.25 V
